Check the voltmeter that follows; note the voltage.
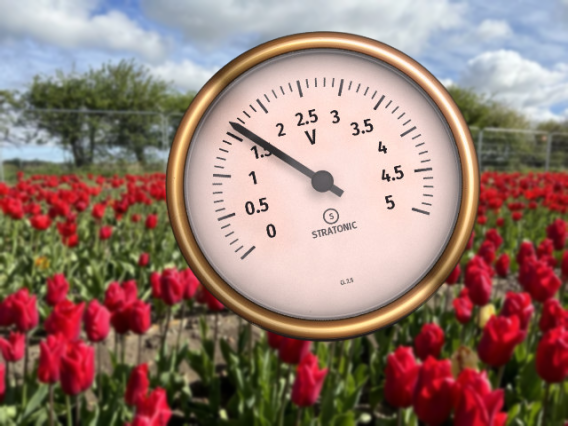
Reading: 1.6 V
